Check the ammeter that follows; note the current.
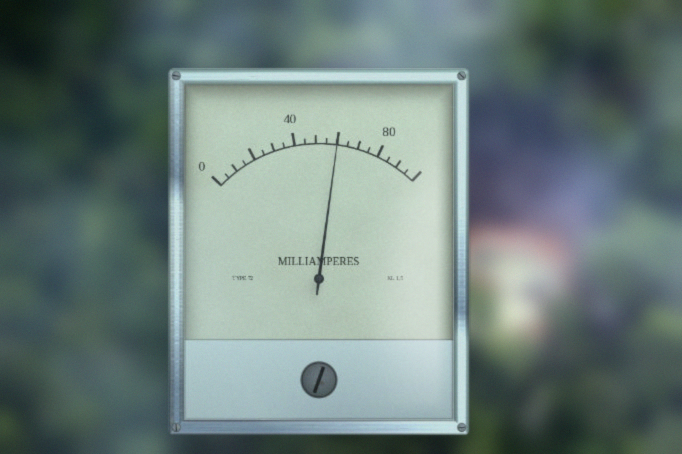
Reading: 60 mA
